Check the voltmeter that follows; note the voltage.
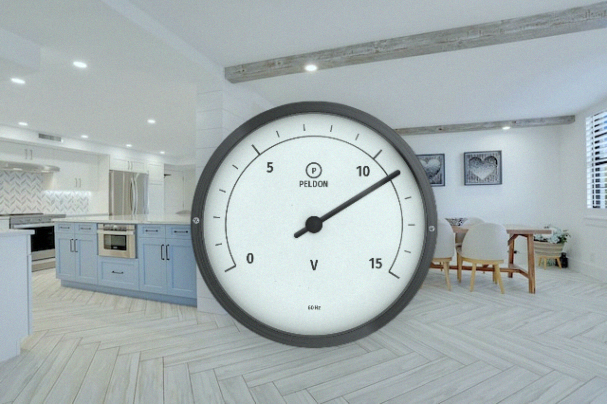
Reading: 11 V
